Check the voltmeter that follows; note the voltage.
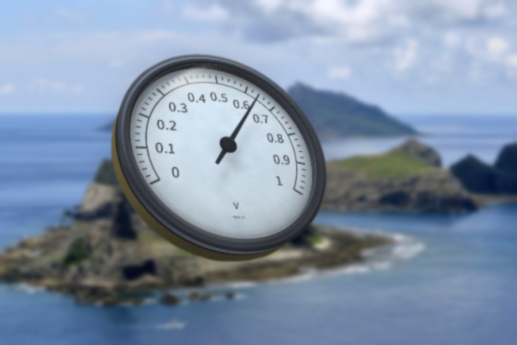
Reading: 0.64 V
